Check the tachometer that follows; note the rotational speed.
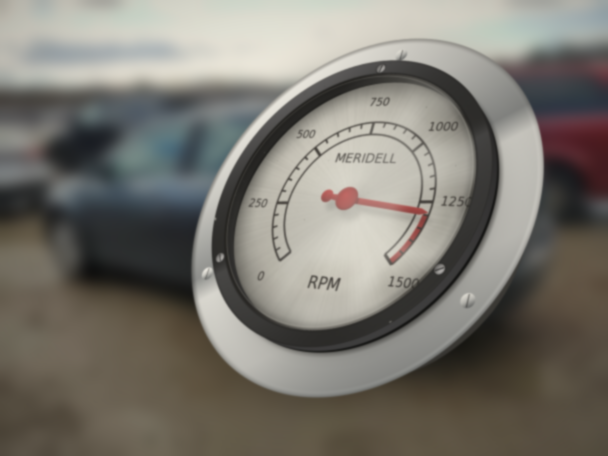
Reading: 1300 rpm
